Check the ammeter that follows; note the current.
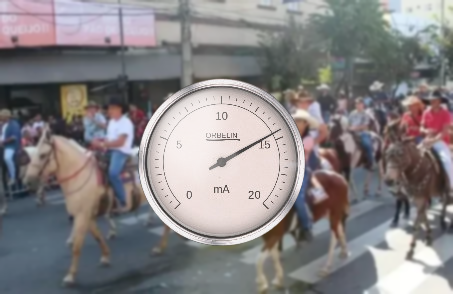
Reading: 14.5 mA
